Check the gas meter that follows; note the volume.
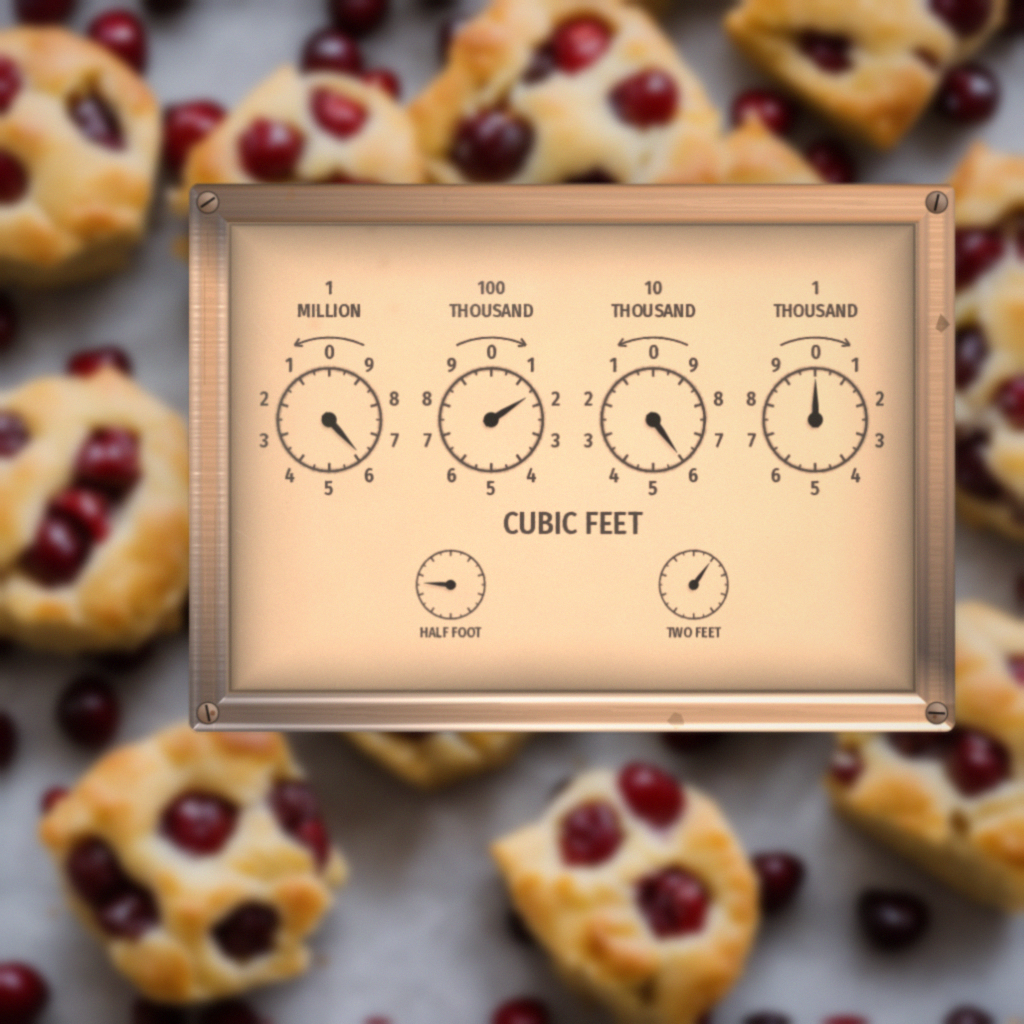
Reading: 616000 ft³
